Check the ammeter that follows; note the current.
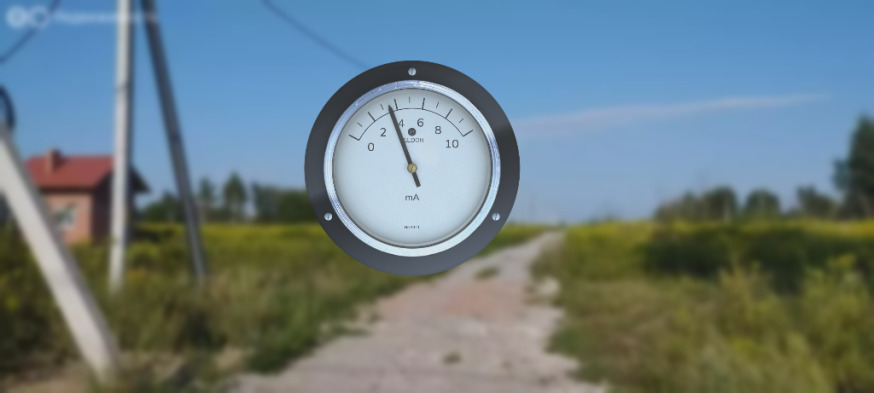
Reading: 3.5 mA
